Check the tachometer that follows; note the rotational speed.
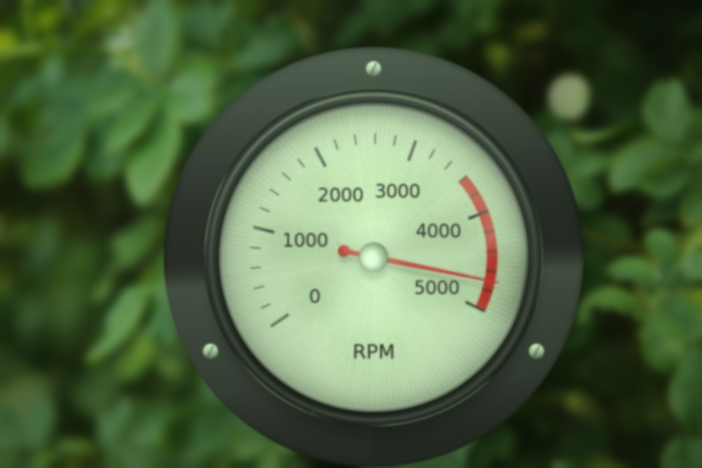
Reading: 4700 rpm
